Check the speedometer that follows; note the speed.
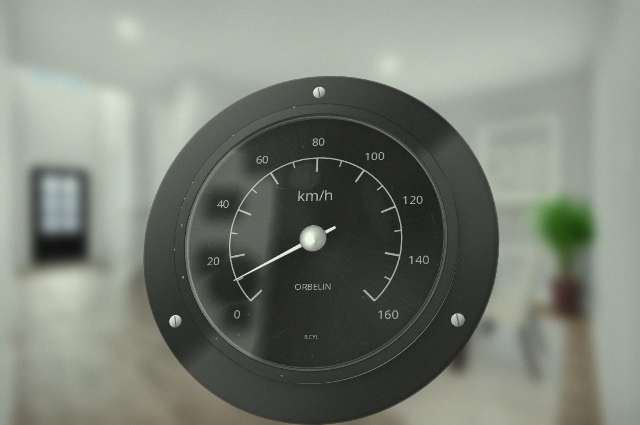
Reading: 10 km/h
